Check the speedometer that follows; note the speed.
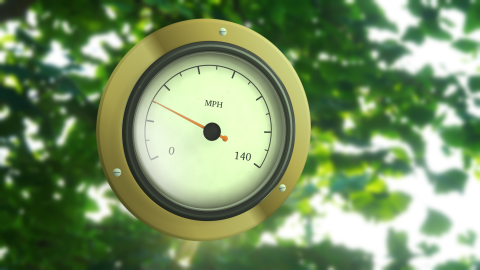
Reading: 30 mph
